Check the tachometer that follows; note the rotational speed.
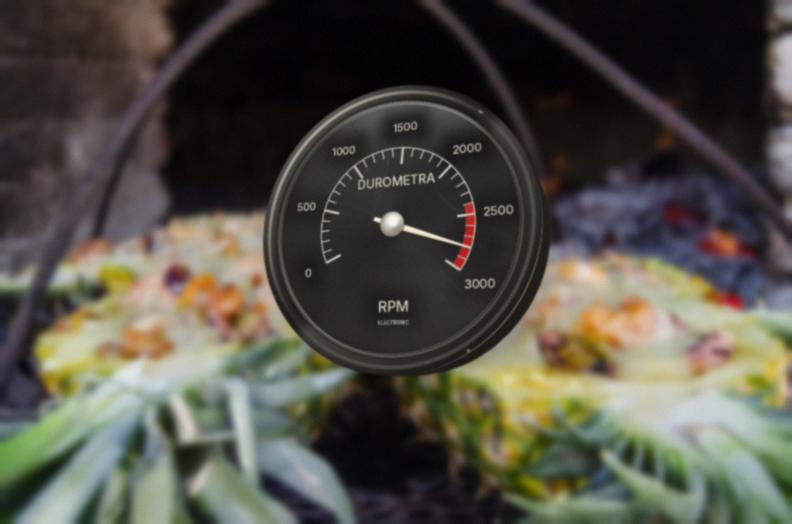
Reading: 2800 rpm
